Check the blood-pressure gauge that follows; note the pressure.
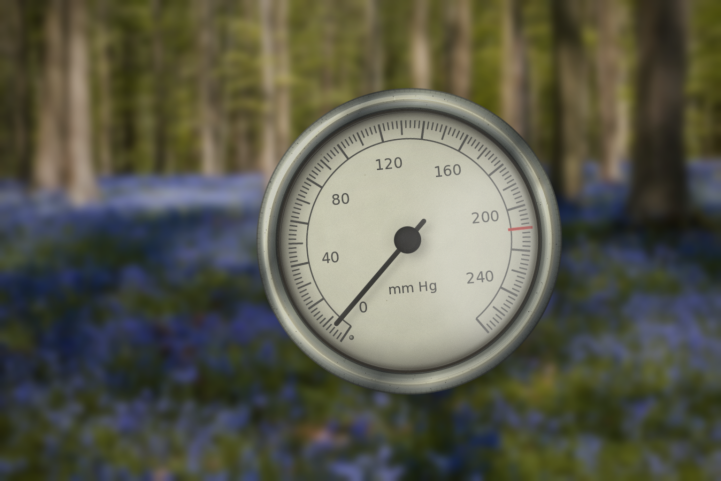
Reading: 6 mmHg
